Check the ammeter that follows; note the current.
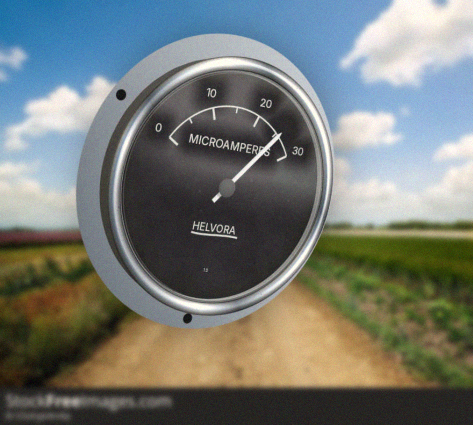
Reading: 25 µA
